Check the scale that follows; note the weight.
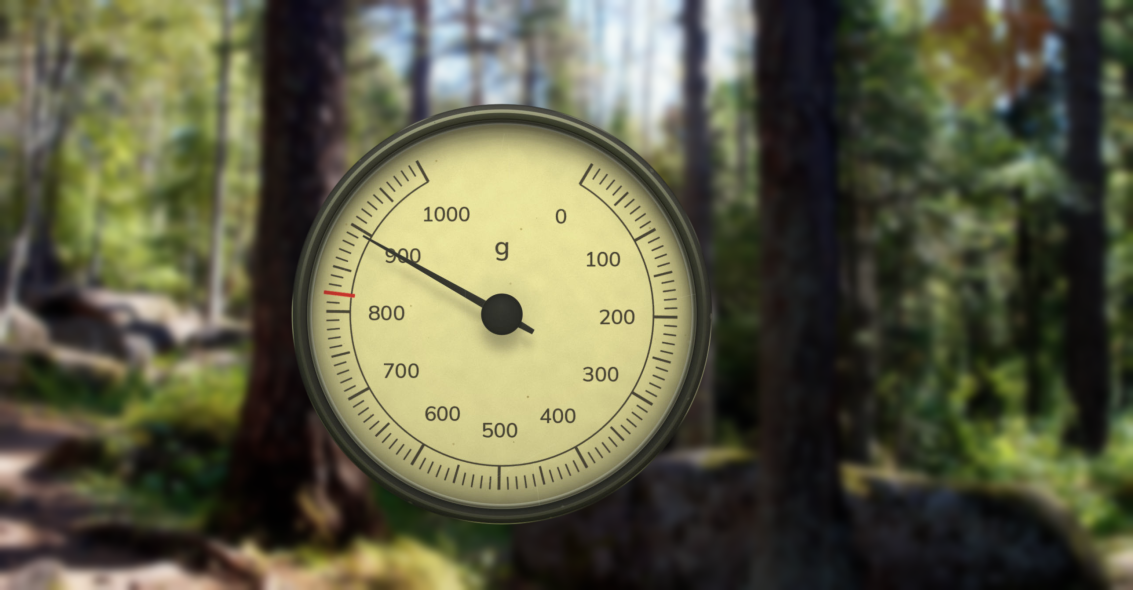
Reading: 895 g
